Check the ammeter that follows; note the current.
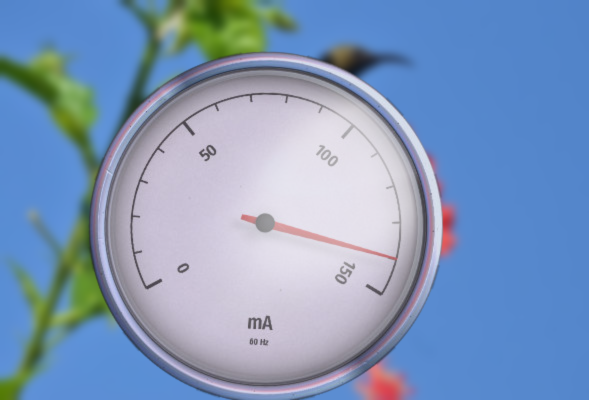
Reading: 140 mA
